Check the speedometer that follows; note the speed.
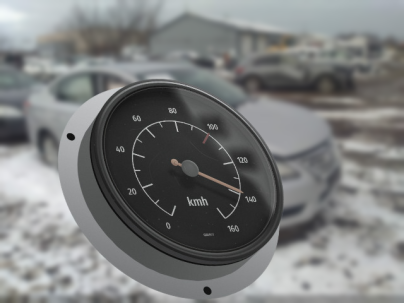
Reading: 140 km/h
